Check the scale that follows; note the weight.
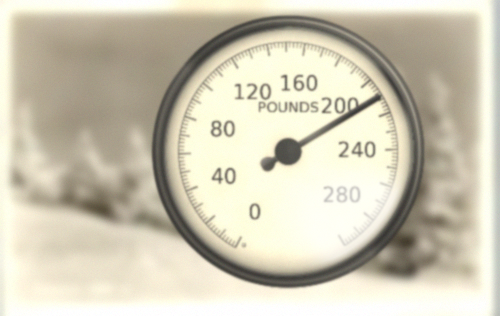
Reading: 210 lb
